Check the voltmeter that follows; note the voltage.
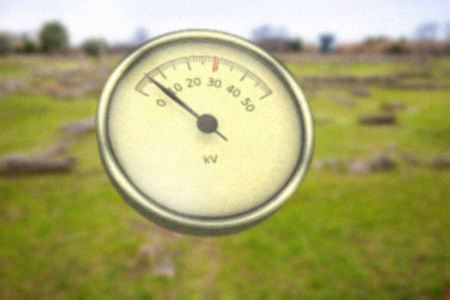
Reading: 5 kV
